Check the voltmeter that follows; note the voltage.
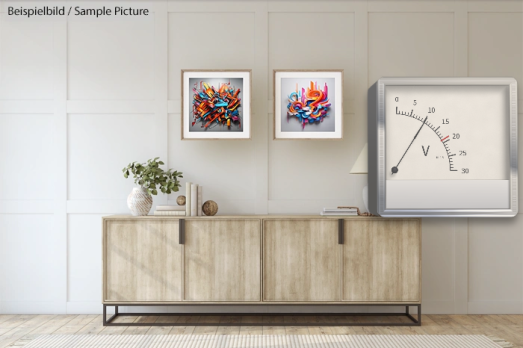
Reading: 10 V
